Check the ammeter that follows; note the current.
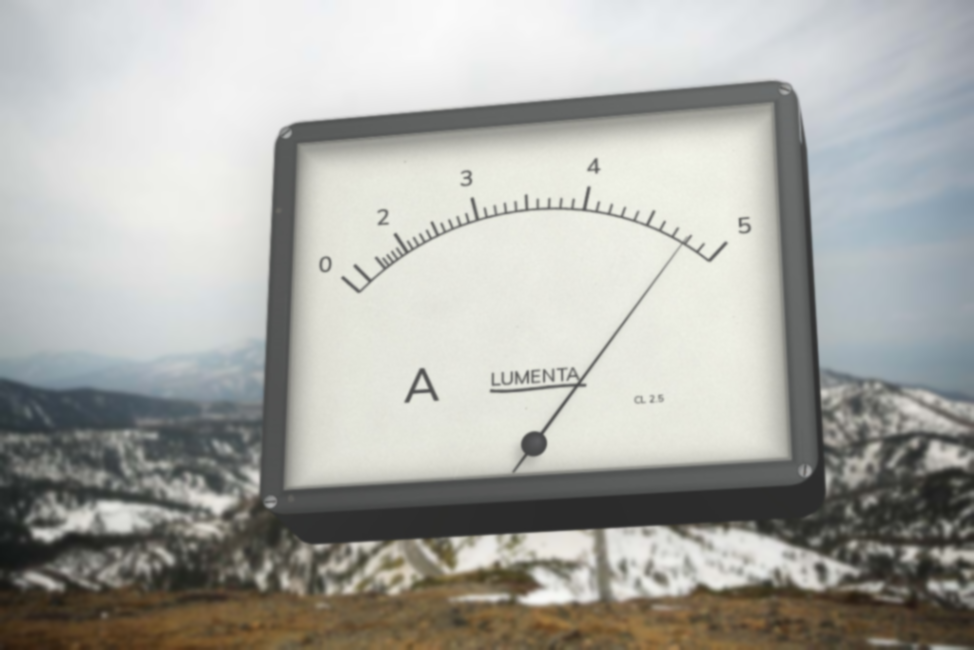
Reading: 4.8 A
